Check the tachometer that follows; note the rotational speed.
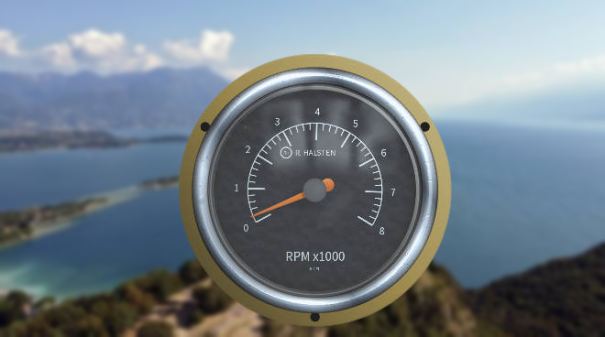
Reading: 200 rpm
